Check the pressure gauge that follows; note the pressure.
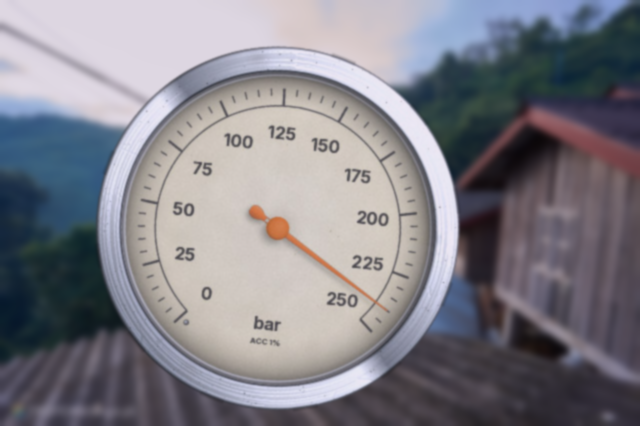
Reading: 240 bar
